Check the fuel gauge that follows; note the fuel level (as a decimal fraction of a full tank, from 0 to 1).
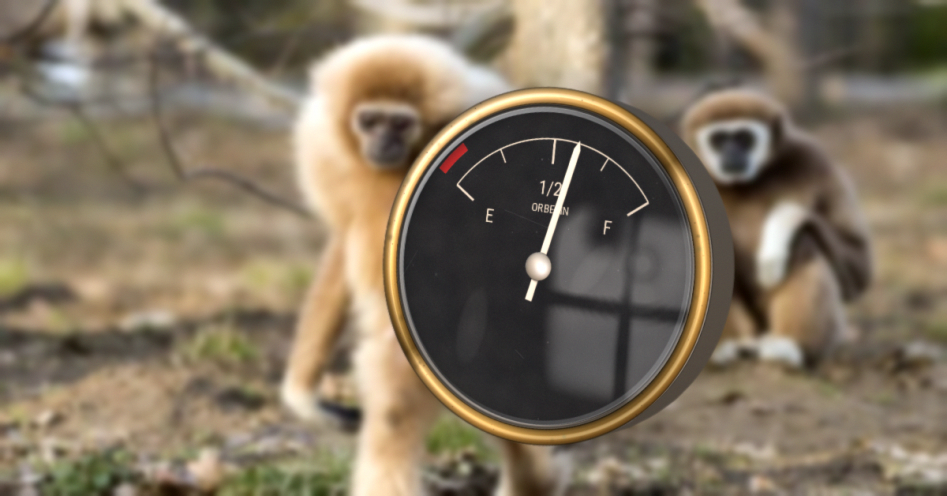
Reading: 0.625
